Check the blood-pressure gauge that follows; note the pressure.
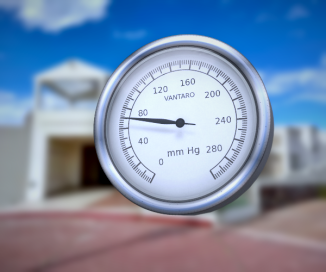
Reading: 70 mmHg
